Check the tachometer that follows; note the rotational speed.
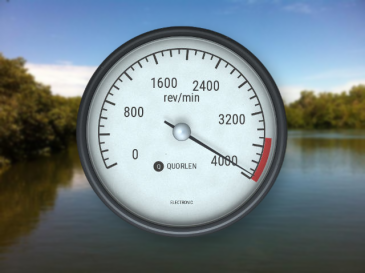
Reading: 3950 rpm
